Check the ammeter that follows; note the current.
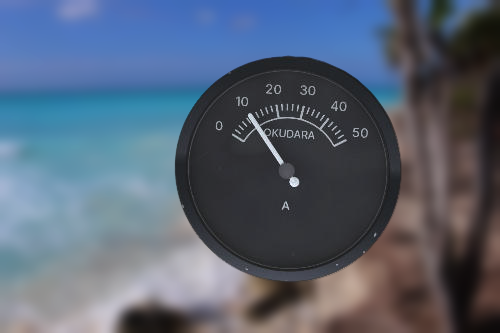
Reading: 10 A
